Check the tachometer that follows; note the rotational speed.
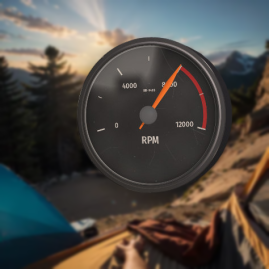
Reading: 8000 rpm
